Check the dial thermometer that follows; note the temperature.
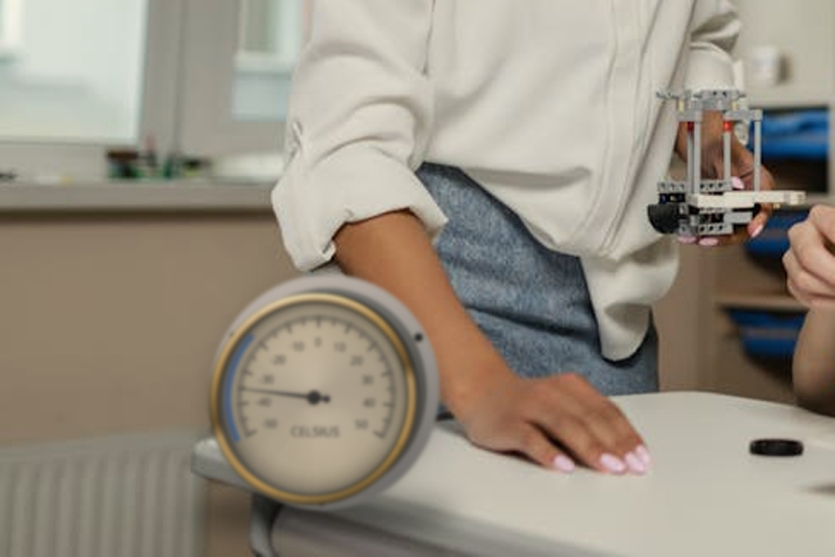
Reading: -35 °C
